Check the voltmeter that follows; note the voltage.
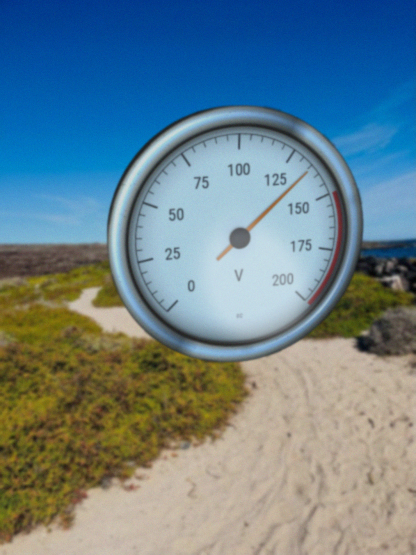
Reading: 135 V
